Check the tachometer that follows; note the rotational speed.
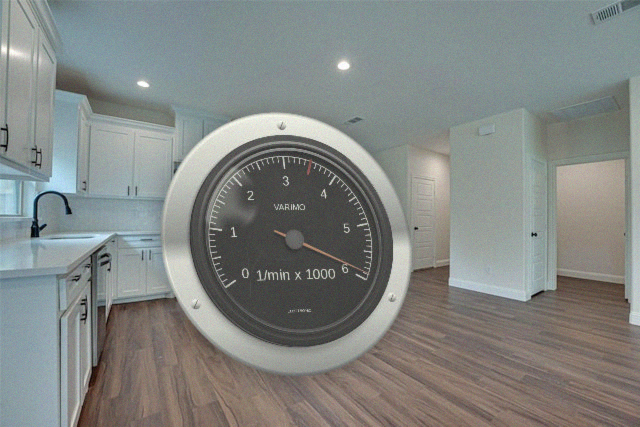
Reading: 5900 rpm
